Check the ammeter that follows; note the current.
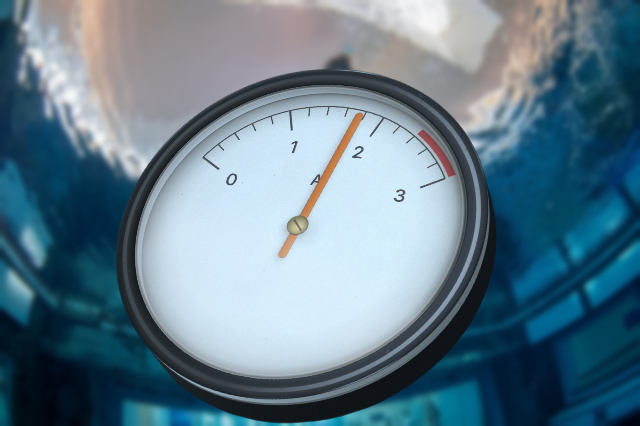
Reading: 1.8 A
